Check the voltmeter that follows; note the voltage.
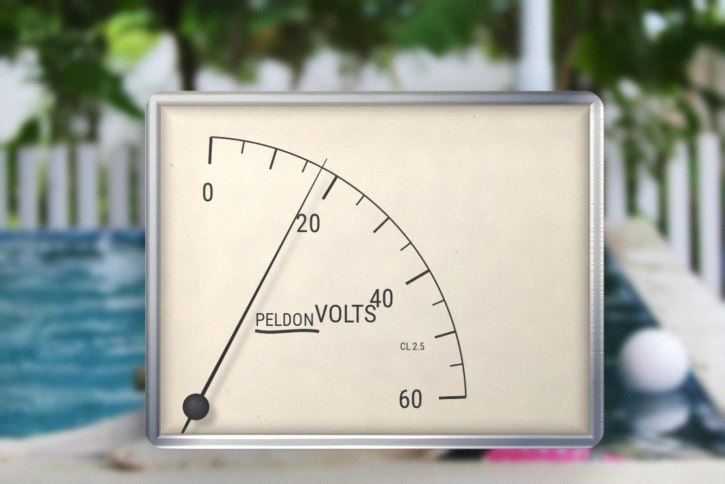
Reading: 17.5 V
